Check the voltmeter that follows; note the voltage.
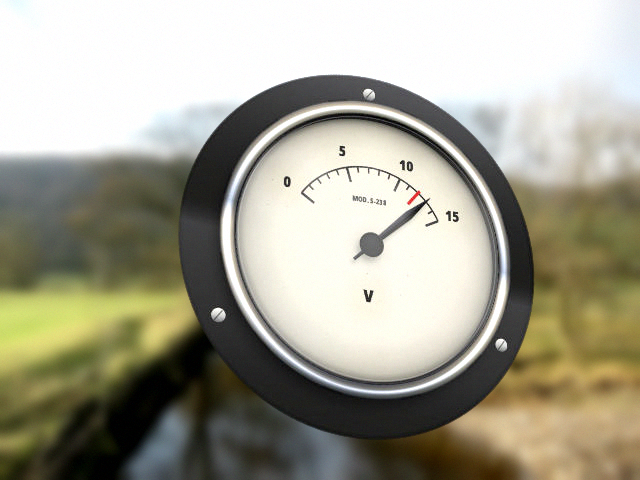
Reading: 13 V
